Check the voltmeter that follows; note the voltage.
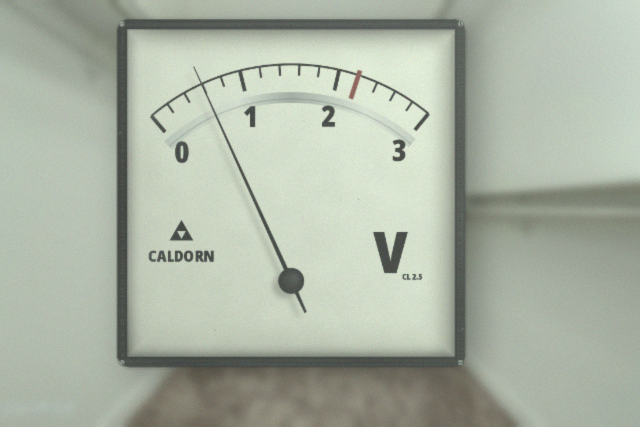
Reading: 0.6 V
